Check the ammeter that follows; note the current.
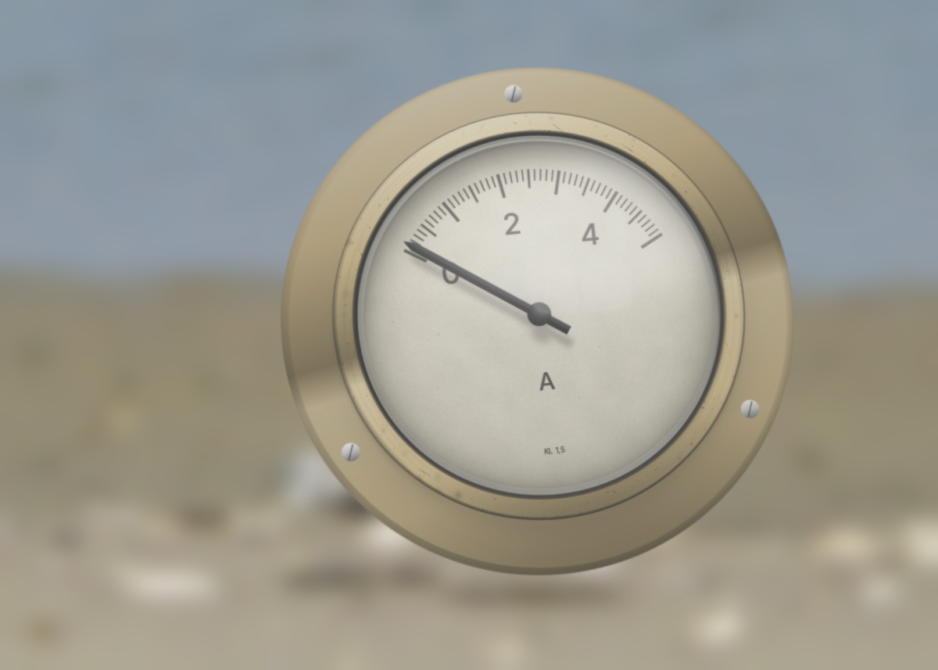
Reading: 0.1 A
